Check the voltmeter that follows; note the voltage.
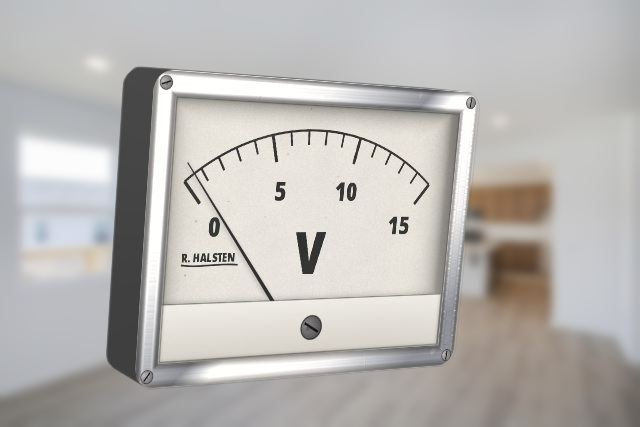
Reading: 0.5 V
